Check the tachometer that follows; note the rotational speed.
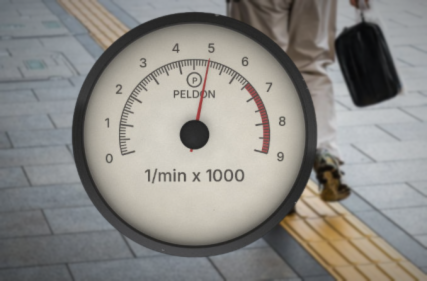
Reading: 5000 rpm
